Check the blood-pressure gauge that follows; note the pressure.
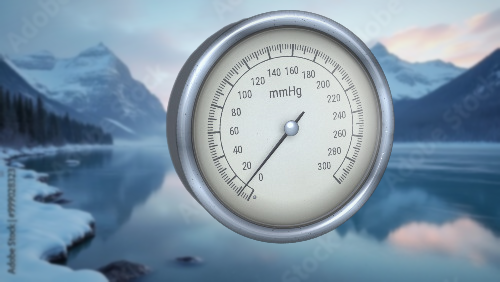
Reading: 10 mmHg
